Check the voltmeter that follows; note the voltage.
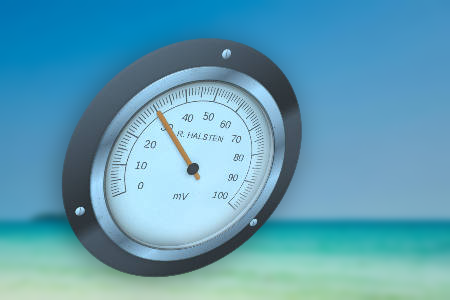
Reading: 30 mV
